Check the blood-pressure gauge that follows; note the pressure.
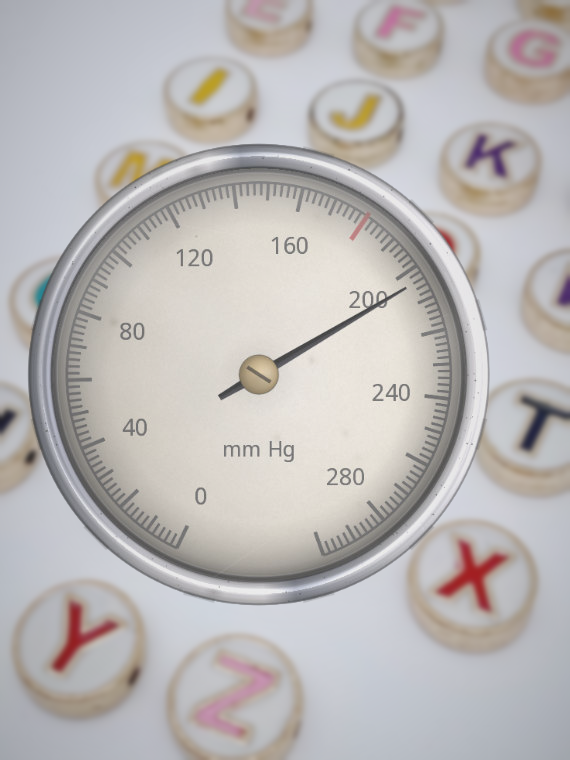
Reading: 204 mmHg
